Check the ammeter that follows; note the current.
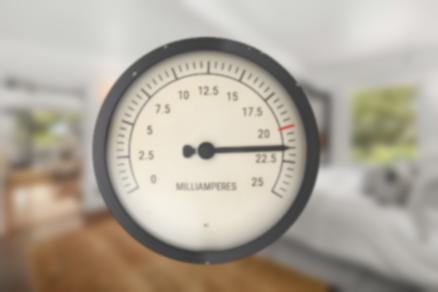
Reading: 21.5 mA
